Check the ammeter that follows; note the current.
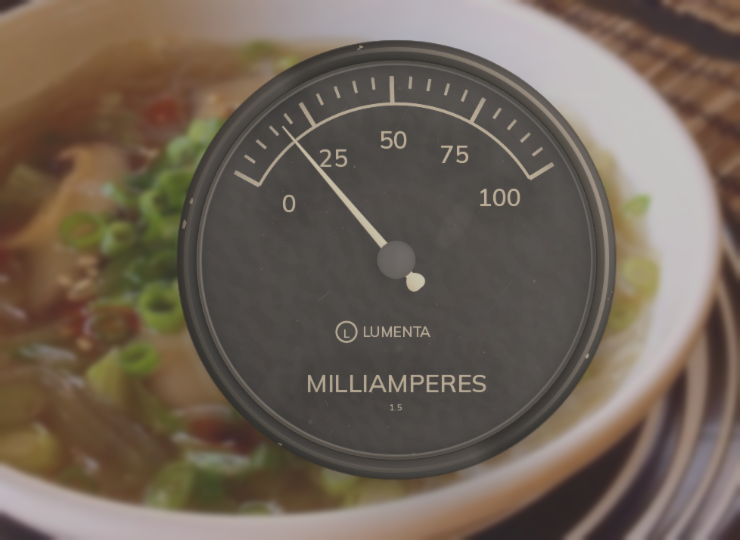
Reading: 17.5 mA
